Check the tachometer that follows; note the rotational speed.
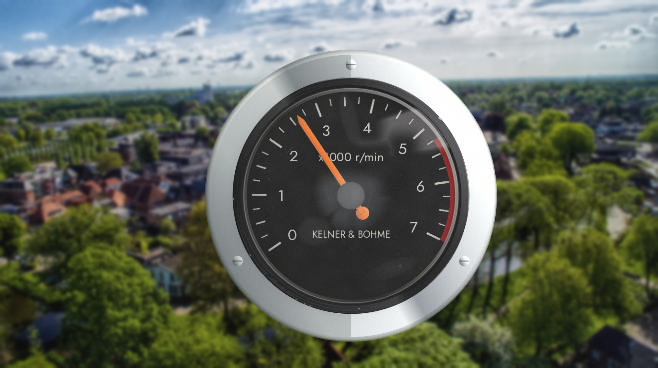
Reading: 2625 rpm
